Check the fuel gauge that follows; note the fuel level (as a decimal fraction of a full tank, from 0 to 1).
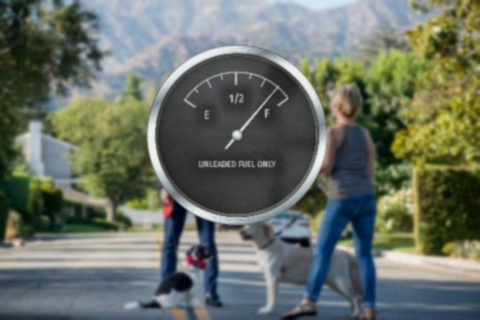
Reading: 0.875
